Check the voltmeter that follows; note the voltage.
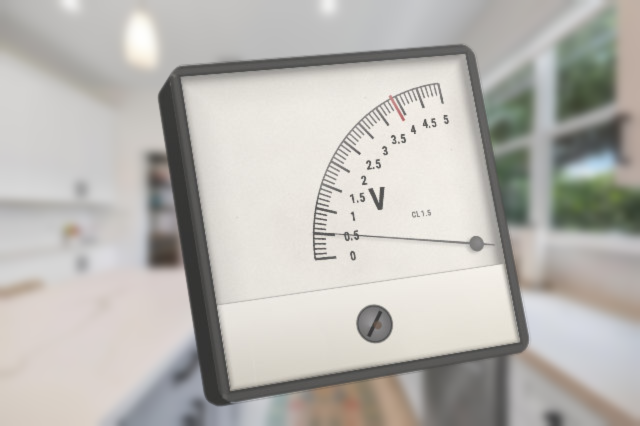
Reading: 0.5 V
